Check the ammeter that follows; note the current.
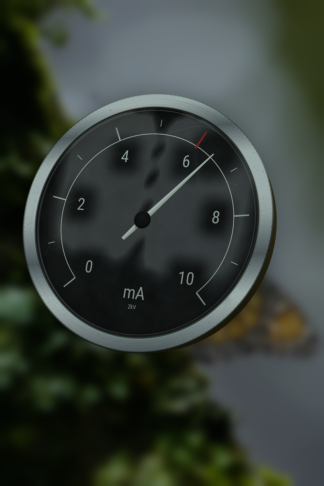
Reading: 6.5 mA
